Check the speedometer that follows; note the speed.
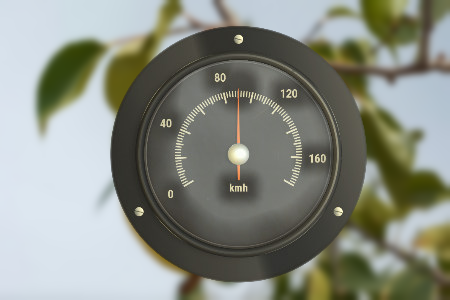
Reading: 90 km/h
